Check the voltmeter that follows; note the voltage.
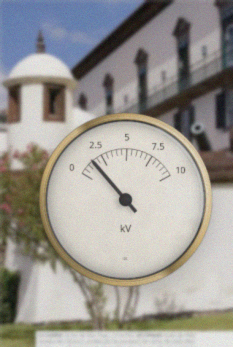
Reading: 1.5 kV
